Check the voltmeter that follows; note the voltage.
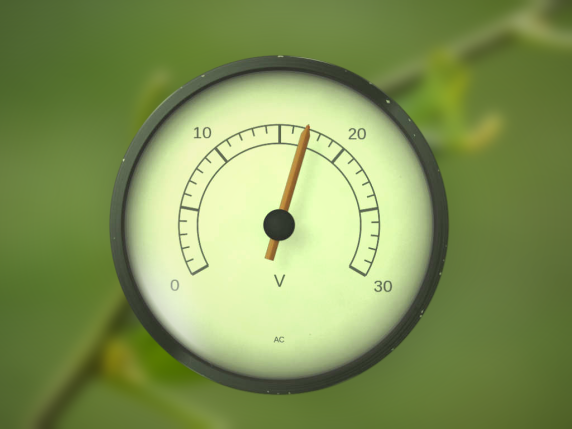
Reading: 17 V
